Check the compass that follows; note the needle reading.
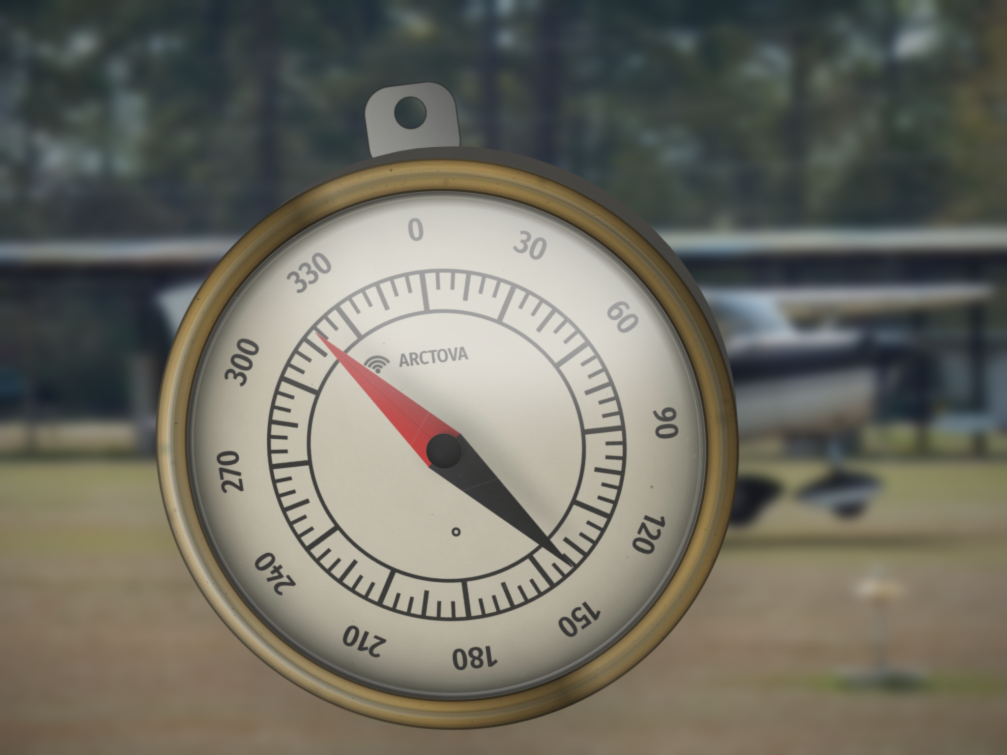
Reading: 320 °
